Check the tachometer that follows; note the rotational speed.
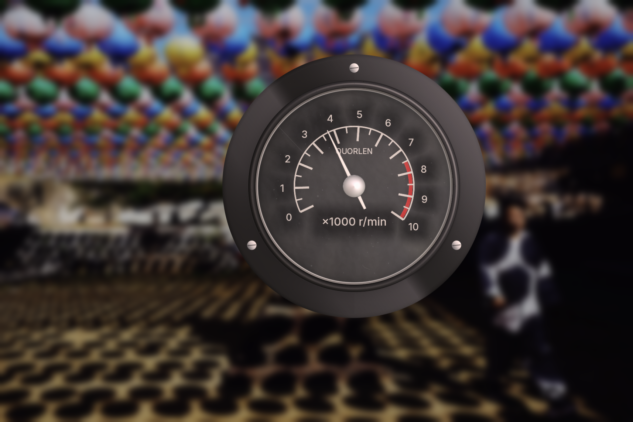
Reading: 3750 rpm
